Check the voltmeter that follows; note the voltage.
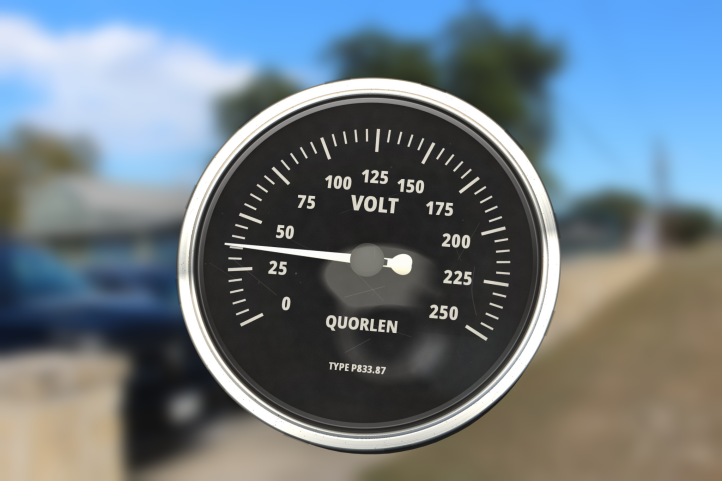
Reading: 35 V
